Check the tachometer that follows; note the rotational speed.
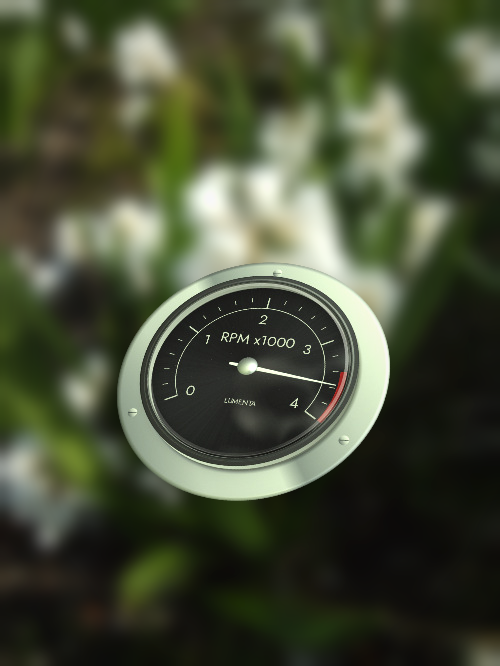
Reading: 3600 rpm
